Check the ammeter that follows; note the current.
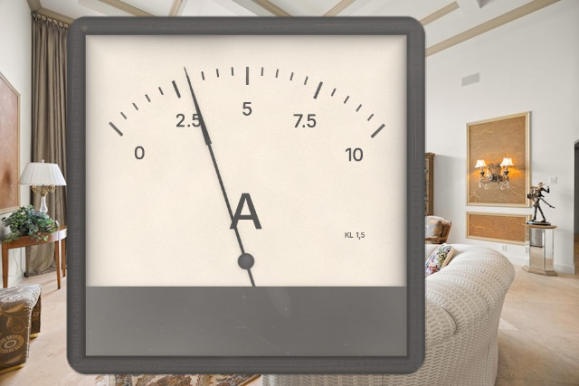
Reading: 3 A
